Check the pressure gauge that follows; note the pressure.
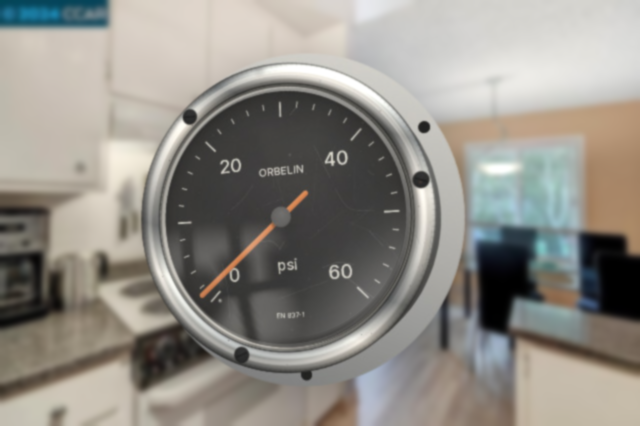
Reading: 1 psi
